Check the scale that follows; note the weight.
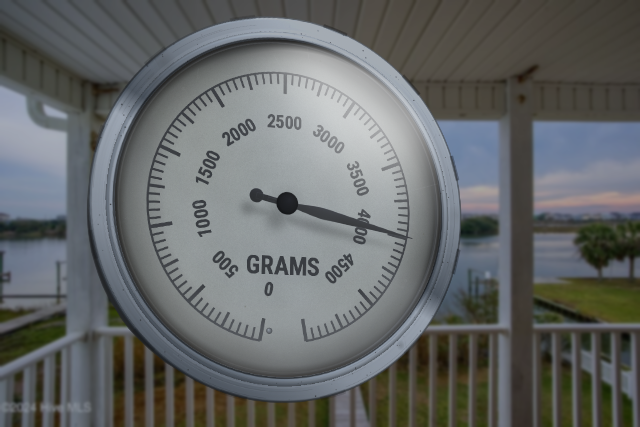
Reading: 4000 g
